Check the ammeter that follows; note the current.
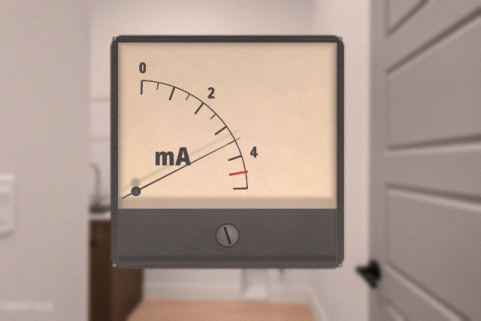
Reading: 3.5 mA
